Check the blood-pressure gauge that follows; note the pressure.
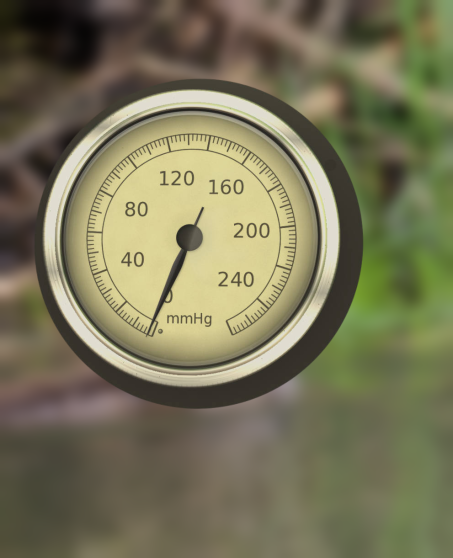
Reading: 2 mmHg
